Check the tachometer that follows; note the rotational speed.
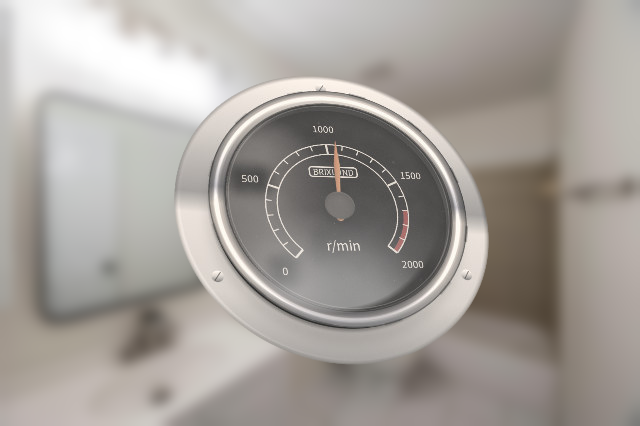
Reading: 1050 rpm
